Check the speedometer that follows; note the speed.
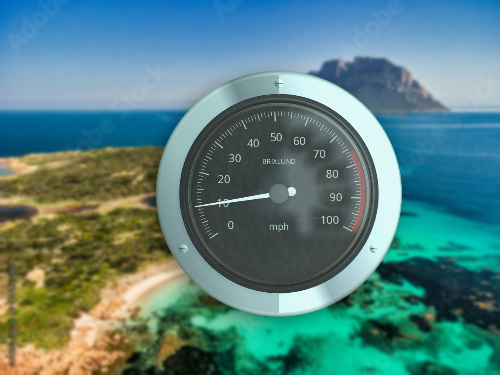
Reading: 10 mph
